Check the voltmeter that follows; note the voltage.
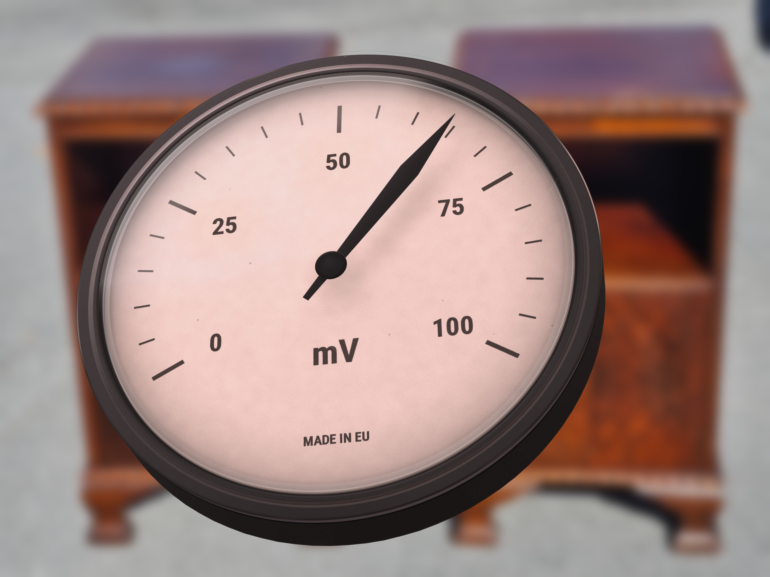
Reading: 65 mV
